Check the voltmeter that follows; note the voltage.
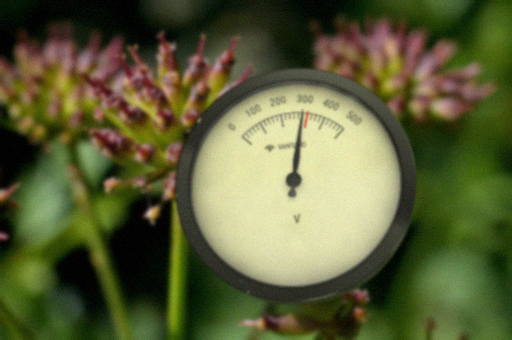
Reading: 300 V
